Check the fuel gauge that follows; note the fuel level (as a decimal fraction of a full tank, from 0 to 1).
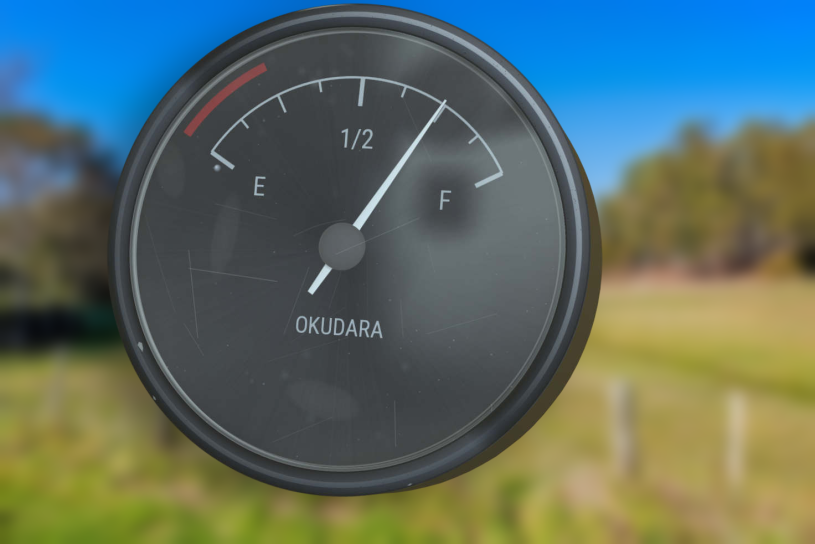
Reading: 0.75
